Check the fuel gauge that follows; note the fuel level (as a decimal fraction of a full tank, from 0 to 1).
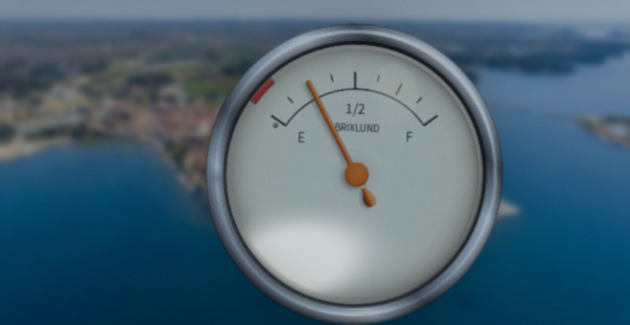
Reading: 0.25
